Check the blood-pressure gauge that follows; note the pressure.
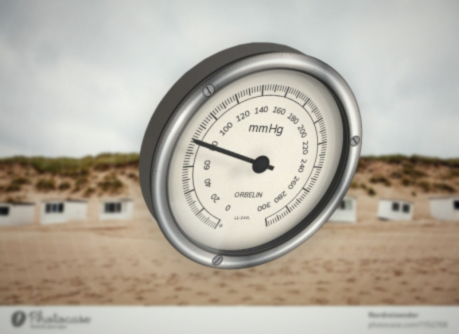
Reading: 80 mmHg
